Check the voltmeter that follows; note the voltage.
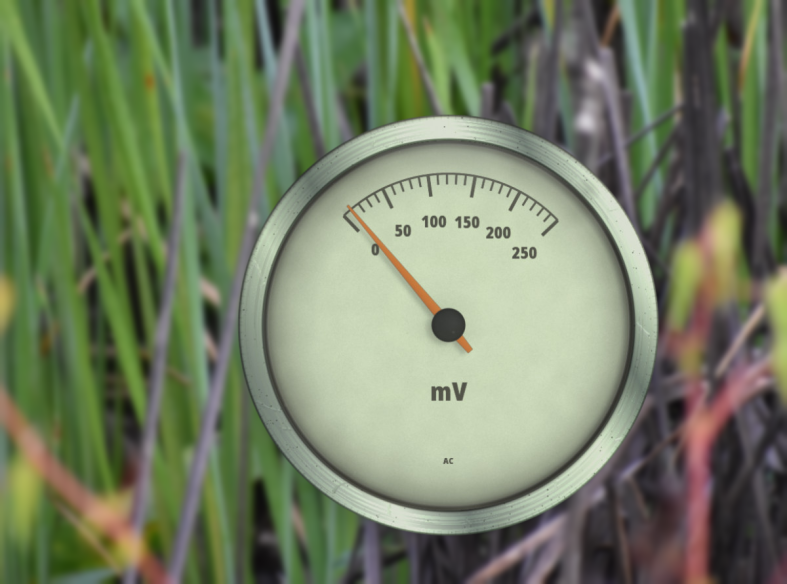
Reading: 10 mV
